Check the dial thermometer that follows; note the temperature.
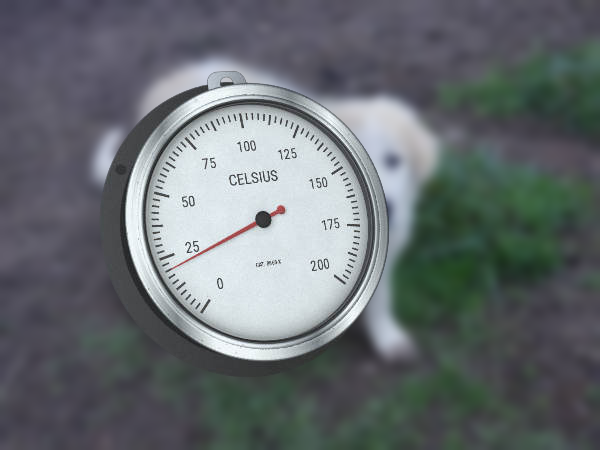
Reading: 20 °C
